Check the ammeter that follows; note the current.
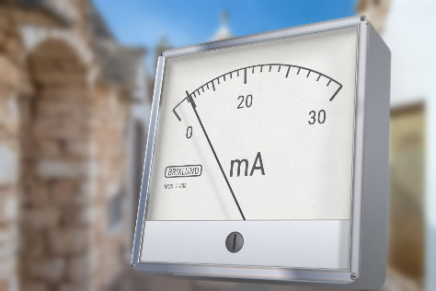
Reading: 10 mA
